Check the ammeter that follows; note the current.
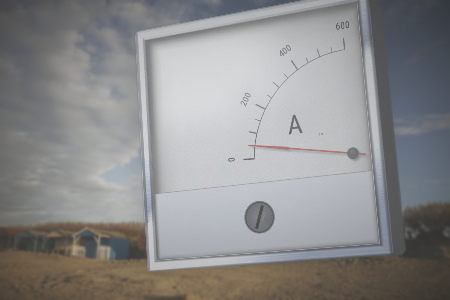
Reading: 50 A
